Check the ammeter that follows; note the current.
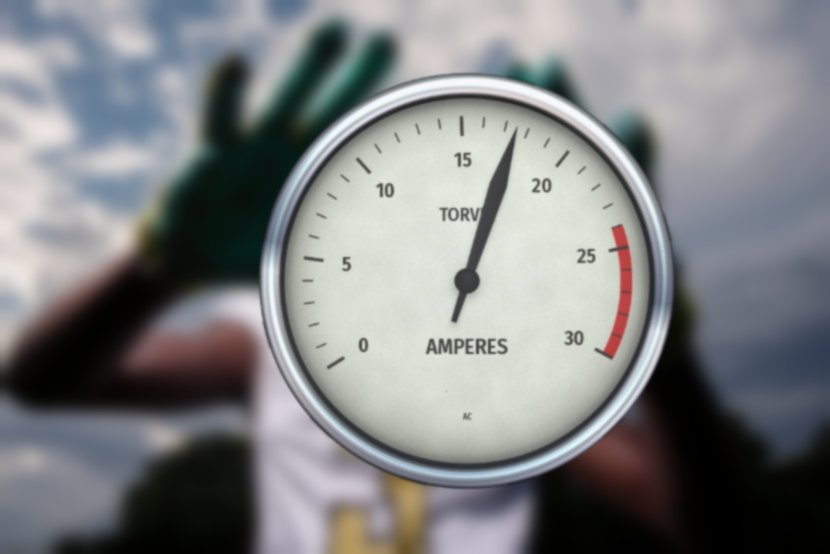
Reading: 17.5 A
